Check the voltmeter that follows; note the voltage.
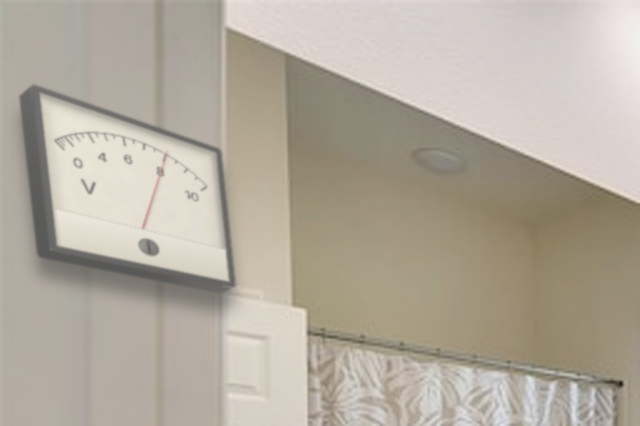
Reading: 8 V
